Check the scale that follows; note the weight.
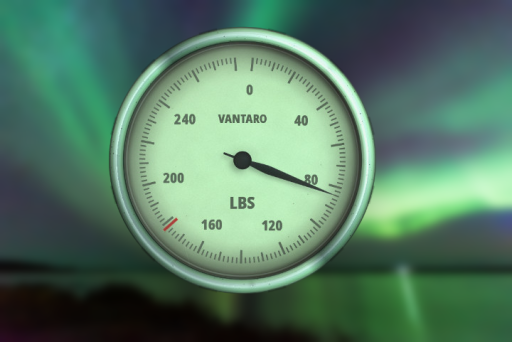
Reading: 84 lb
